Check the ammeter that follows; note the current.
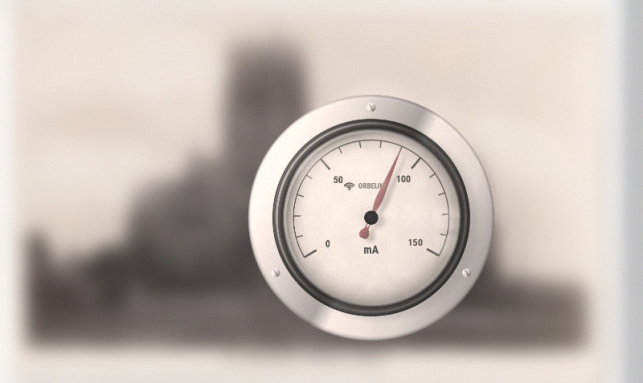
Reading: 90 mA
